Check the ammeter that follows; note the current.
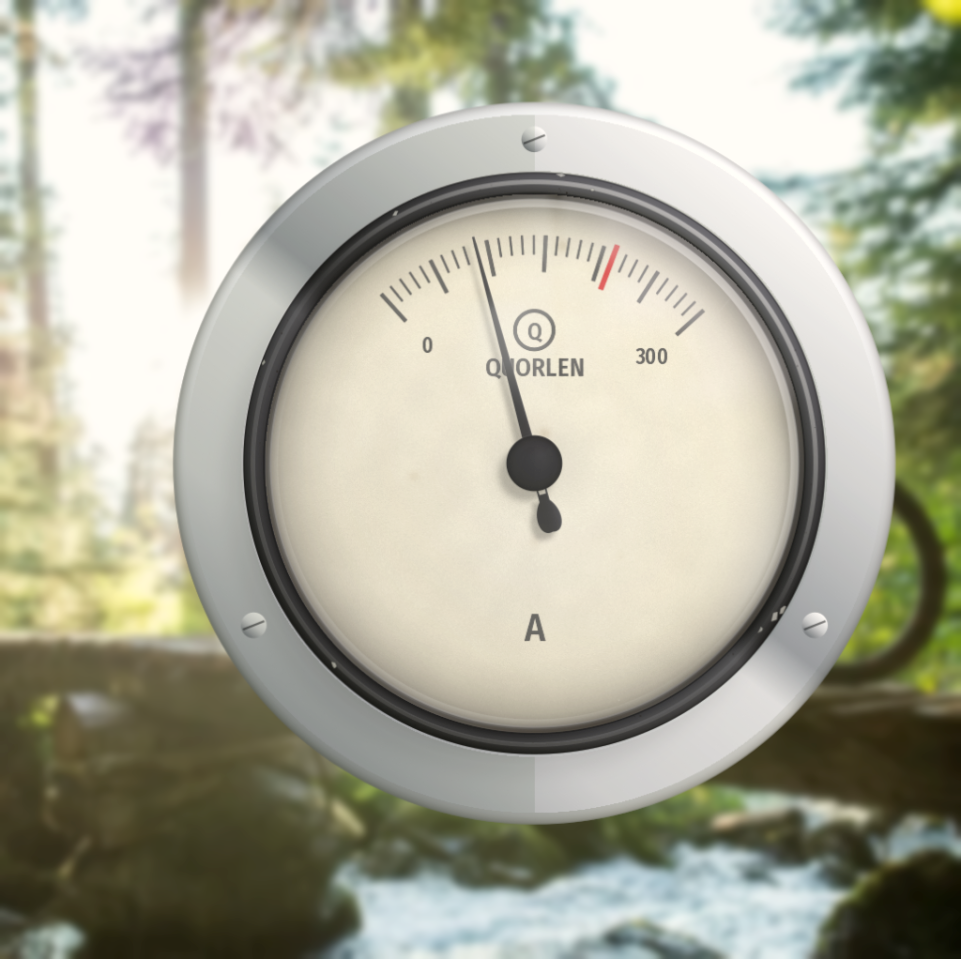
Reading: 90 A
